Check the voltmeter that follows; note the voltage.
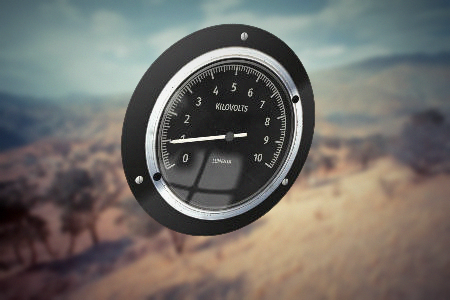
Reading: 1 kV
